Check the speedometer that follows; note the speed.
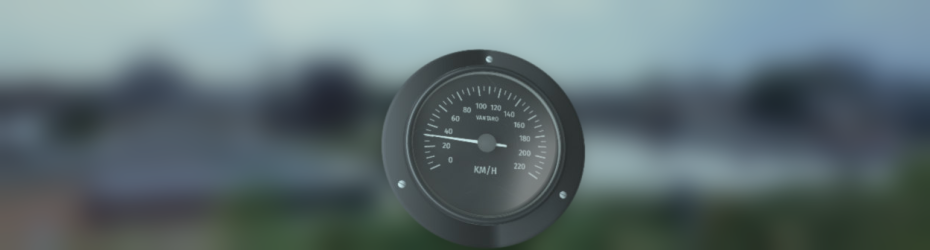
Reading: 30 km/h
